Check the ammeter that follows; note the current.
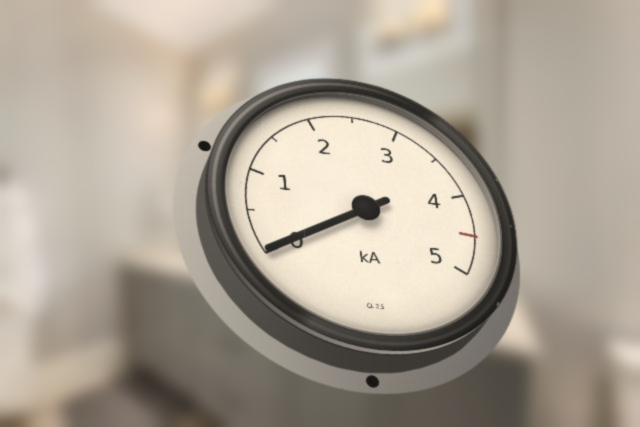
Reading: 0 kA
